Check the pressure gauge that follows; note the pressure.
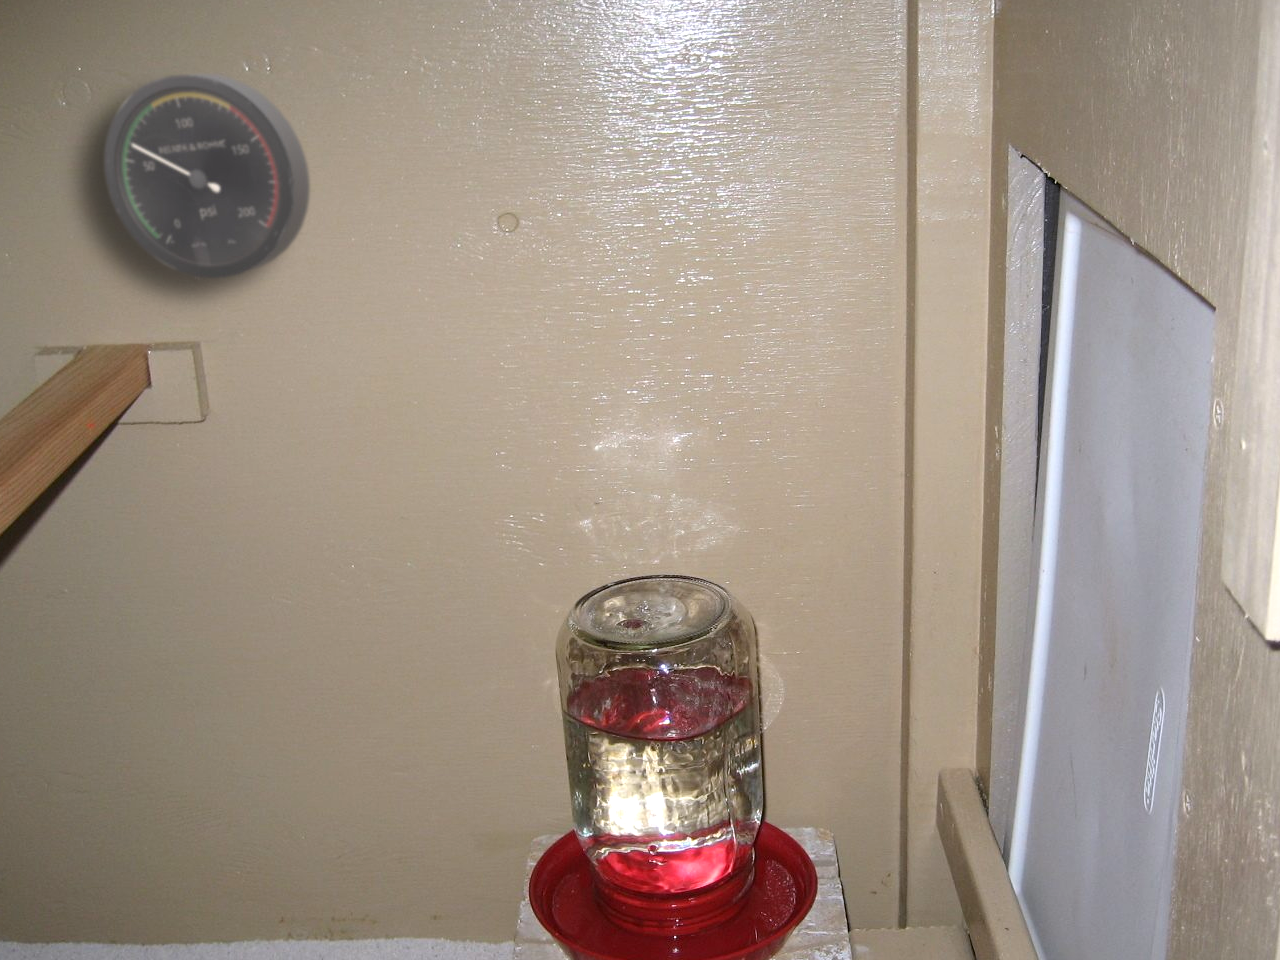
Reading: 60 psi
